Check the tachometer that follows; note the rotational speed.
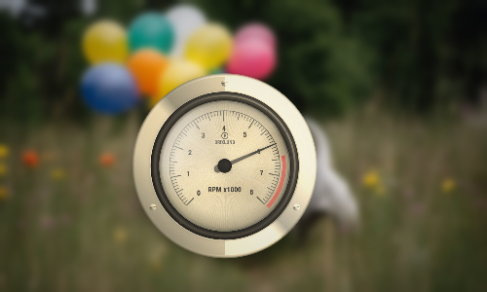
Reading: 6000 rpm
